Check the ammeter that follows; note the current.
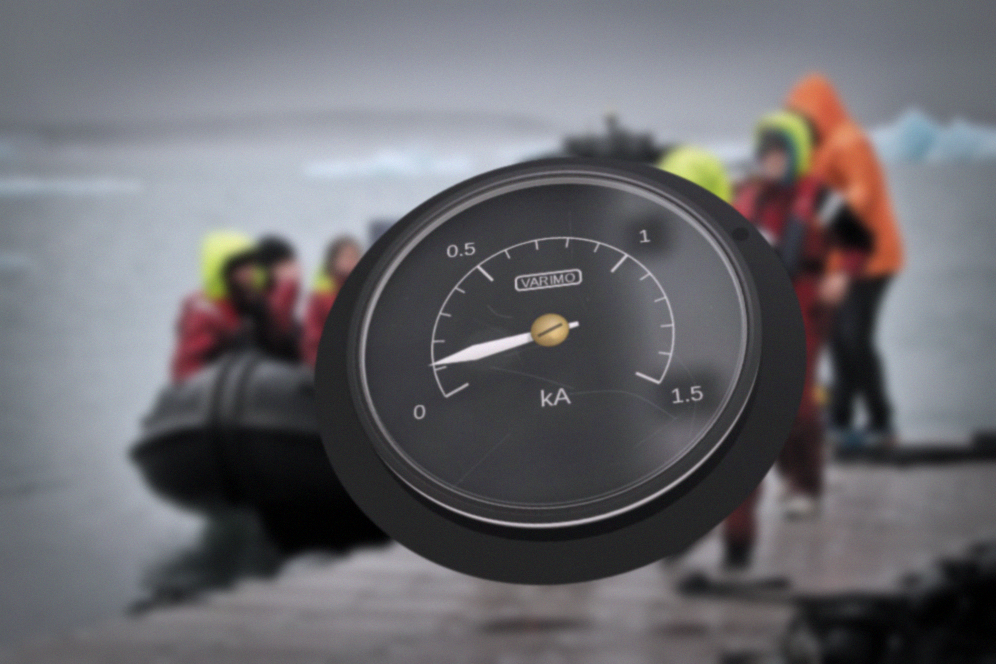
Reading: 0.1 kA
